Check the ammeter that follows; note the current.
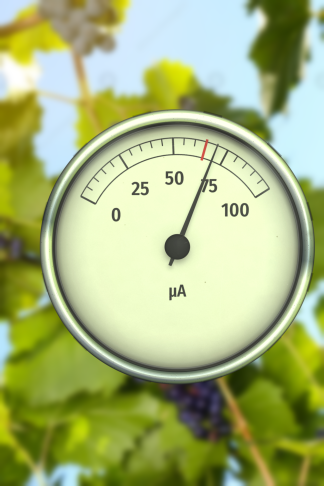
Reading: 70 µA
